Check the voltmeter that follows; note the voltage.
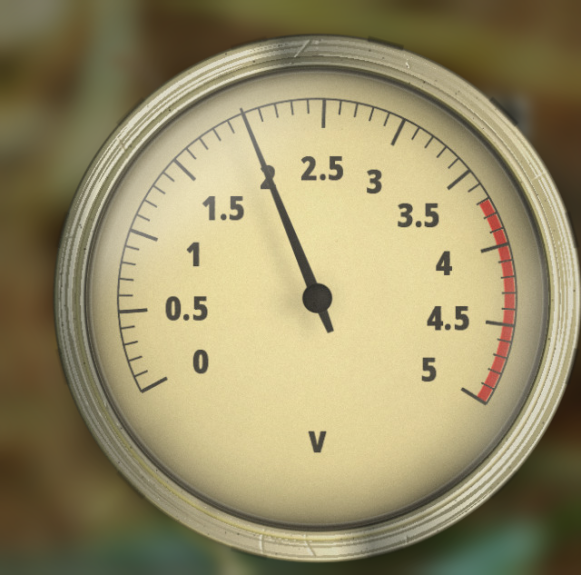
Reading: 2 V
